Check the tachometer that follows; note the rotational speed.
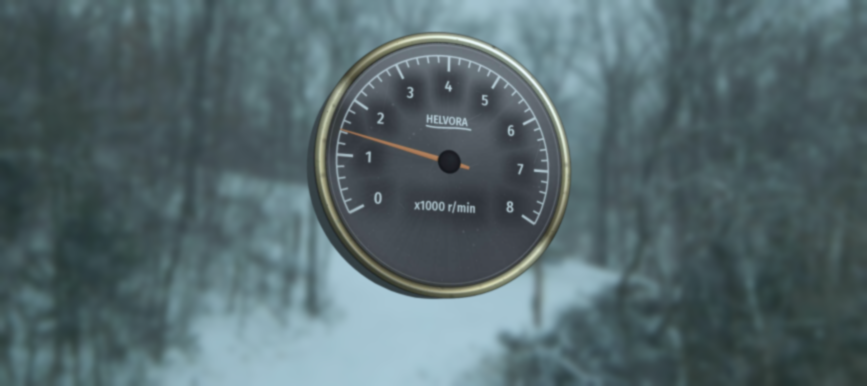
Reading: 1400 rpm
